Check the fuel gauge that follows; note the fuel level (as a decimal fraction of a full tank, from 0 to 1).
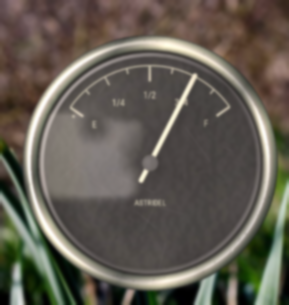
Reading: 0.75
